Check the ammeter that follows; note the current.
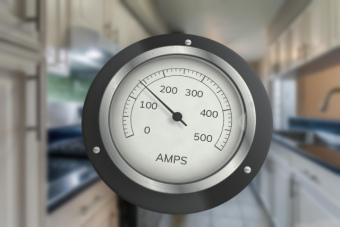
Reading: 140 A
